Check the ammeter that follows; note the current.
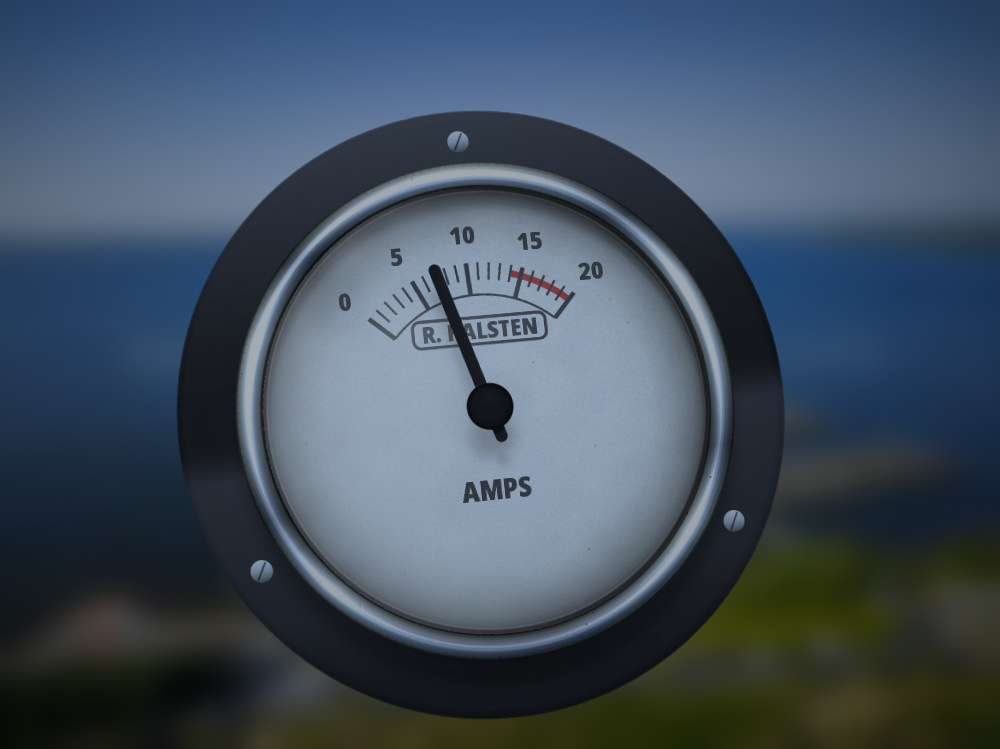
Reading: 7 A
